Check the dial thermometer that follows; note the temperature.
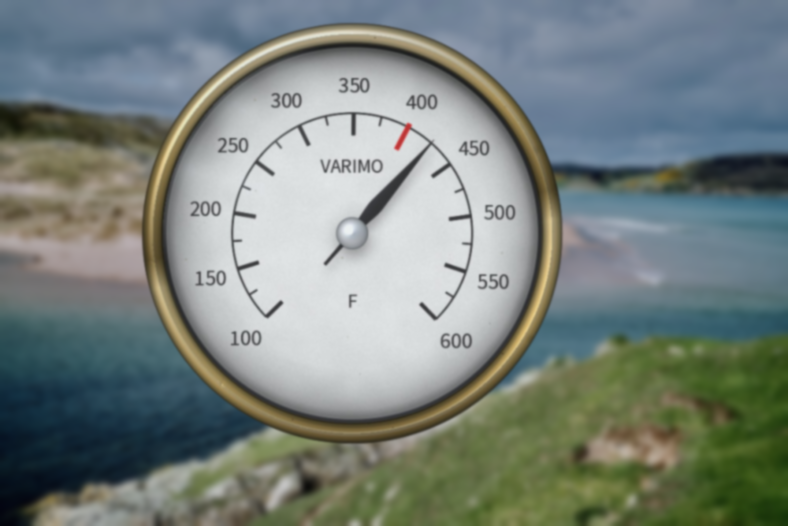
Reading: 425 °F
